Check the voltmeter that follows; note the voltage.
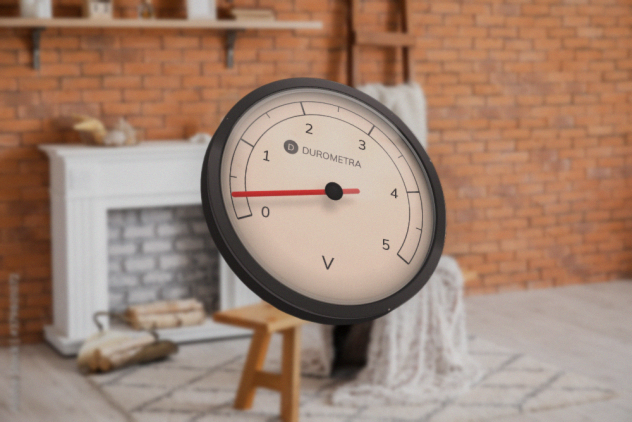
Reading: 0.25 V
